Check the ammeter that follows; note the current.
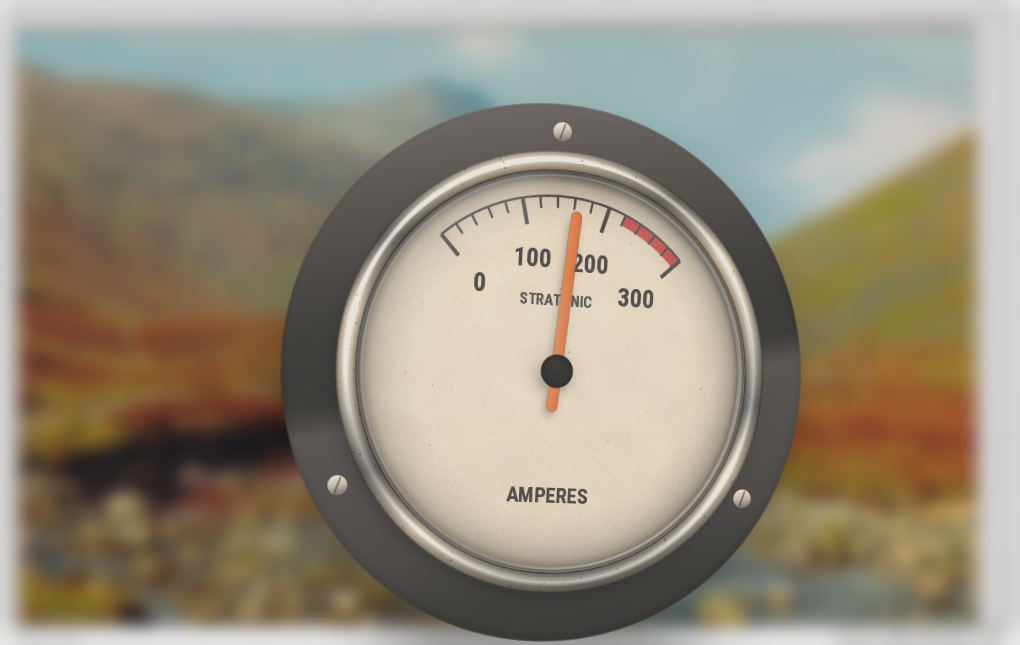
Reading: 160 A
